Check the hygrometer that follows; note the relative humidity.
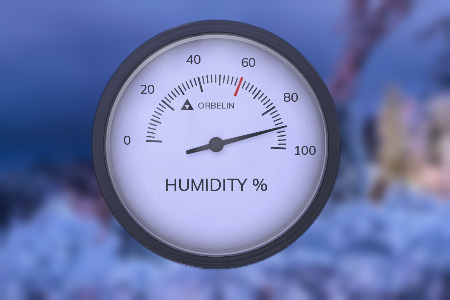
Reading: 90 %
